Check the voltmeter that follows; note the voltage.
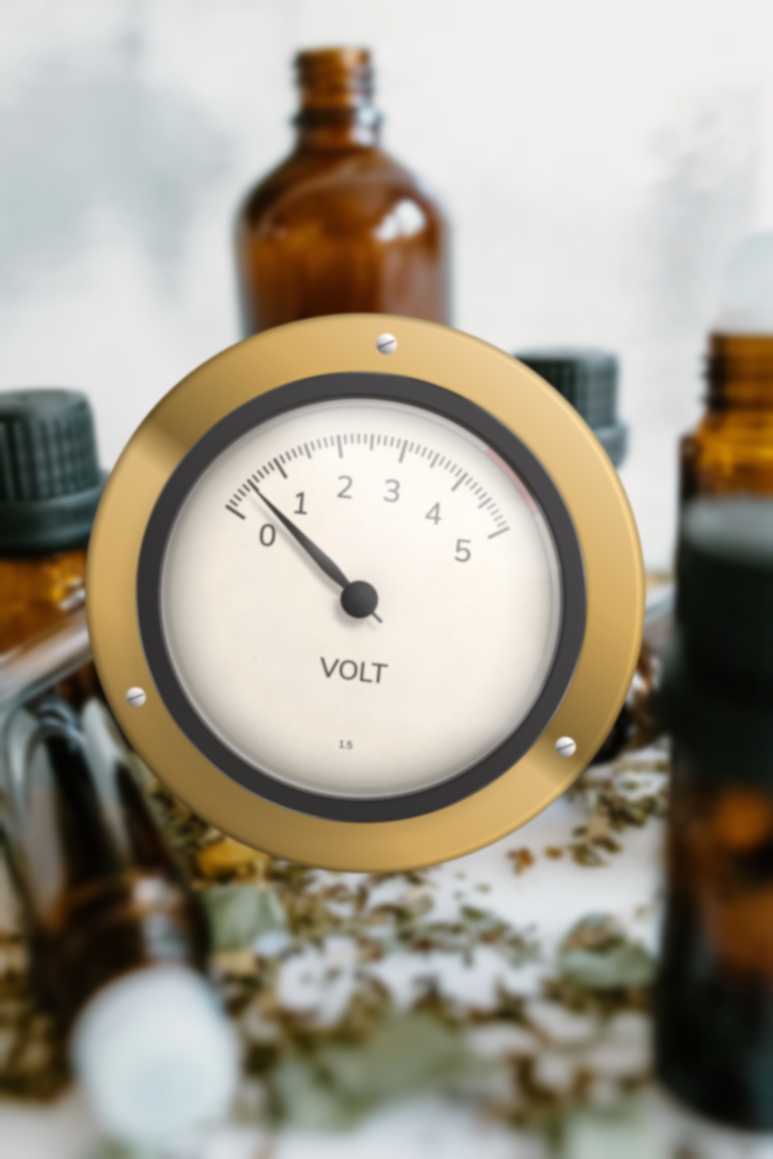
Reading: 0.5 V
